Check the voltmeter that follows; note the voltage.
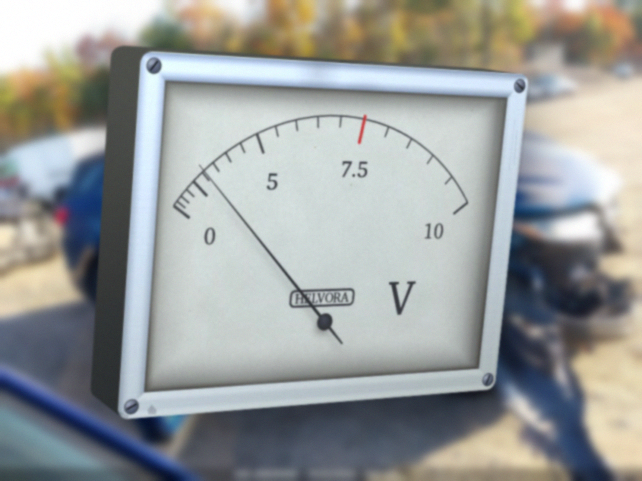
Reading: 3 V
